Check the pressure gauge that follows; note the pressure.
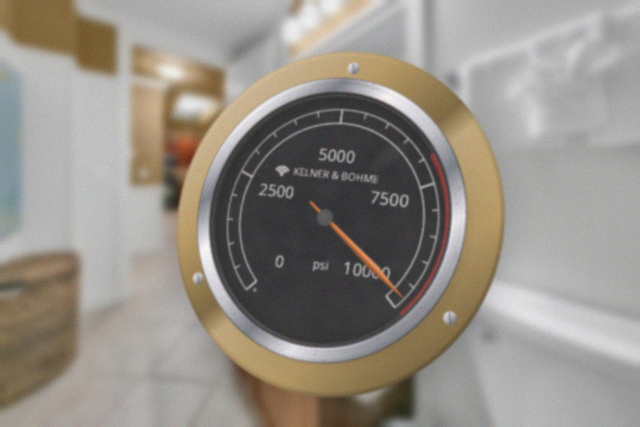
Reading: 9750 psi
